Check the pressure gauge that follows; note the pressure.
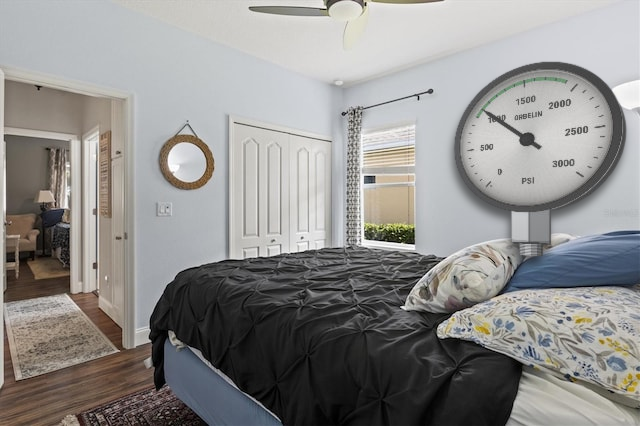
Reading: 1000 psi
